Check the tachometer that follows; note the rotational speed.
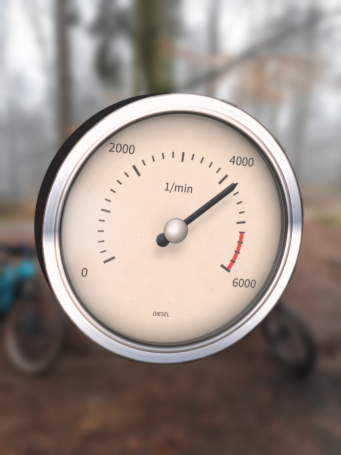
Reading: 4200 rpm
